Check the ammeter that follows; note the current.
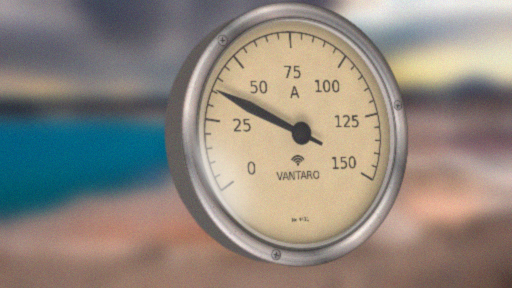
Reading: 35 A
